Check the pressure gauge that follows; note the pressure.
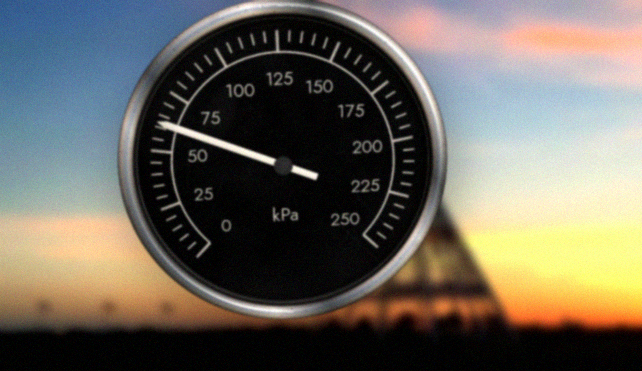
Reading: 62.5 kPa
